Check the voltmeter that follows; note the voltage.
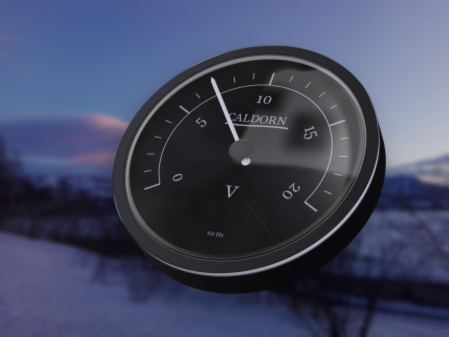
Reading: 7 V
